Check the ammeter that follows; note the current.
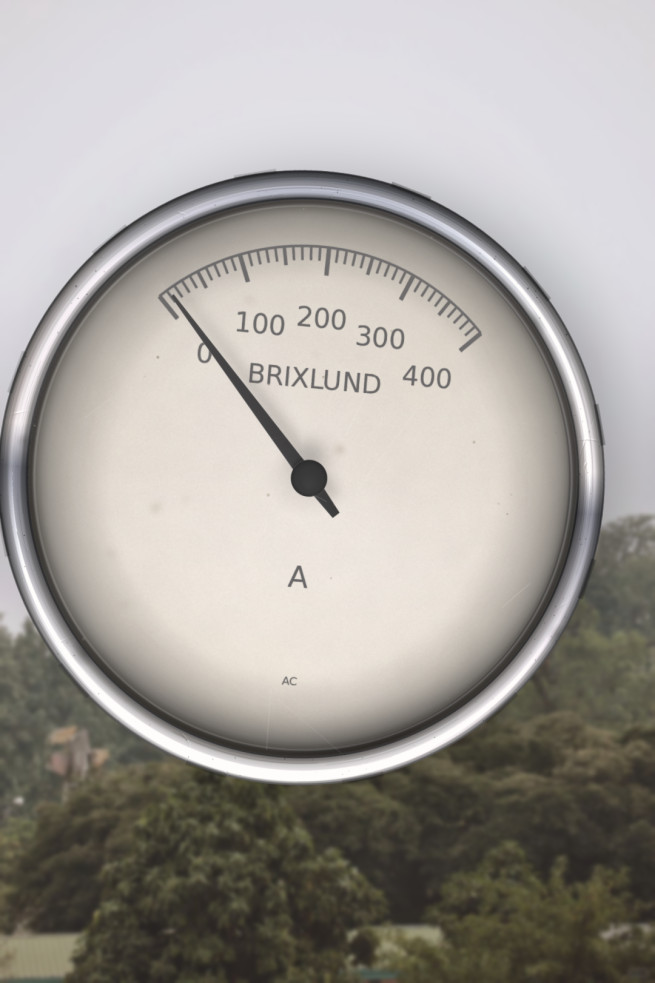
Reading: 10 A
